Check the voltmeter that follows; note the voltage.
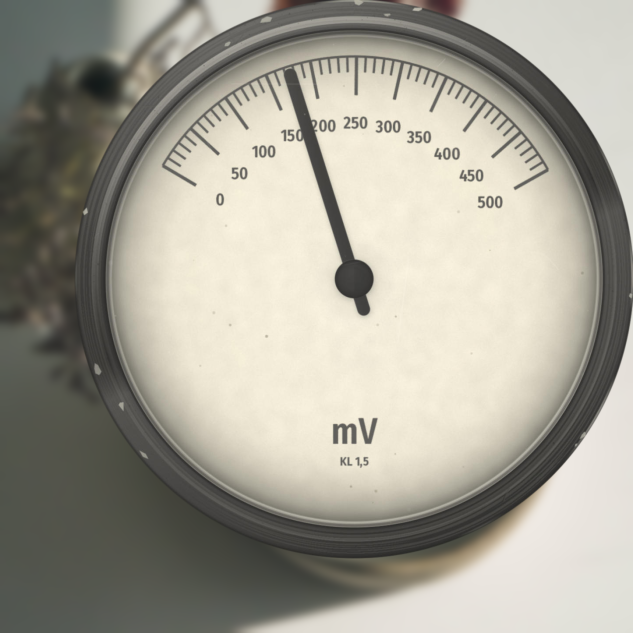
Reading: 175 mV
